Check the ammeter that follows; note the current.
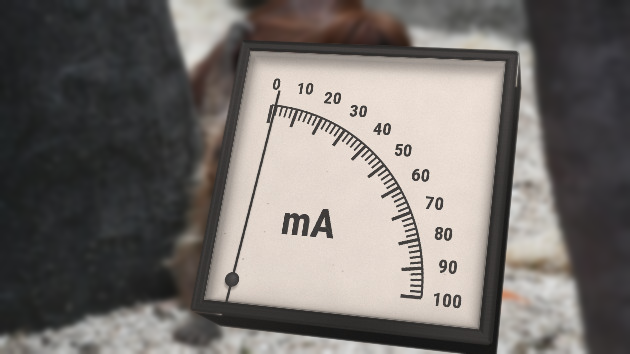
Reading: 2 mA
